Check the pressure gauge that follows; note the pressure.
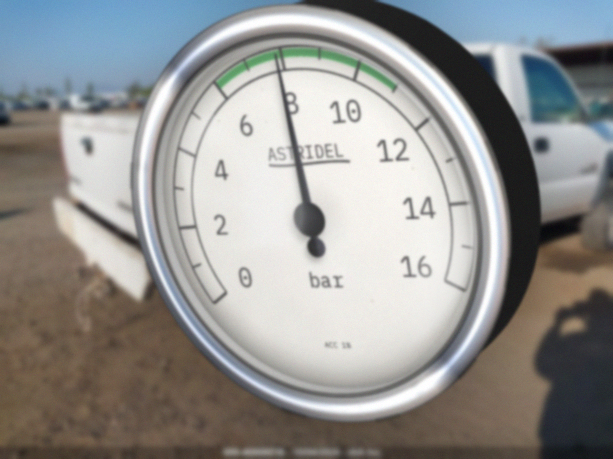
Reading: 8 bar
